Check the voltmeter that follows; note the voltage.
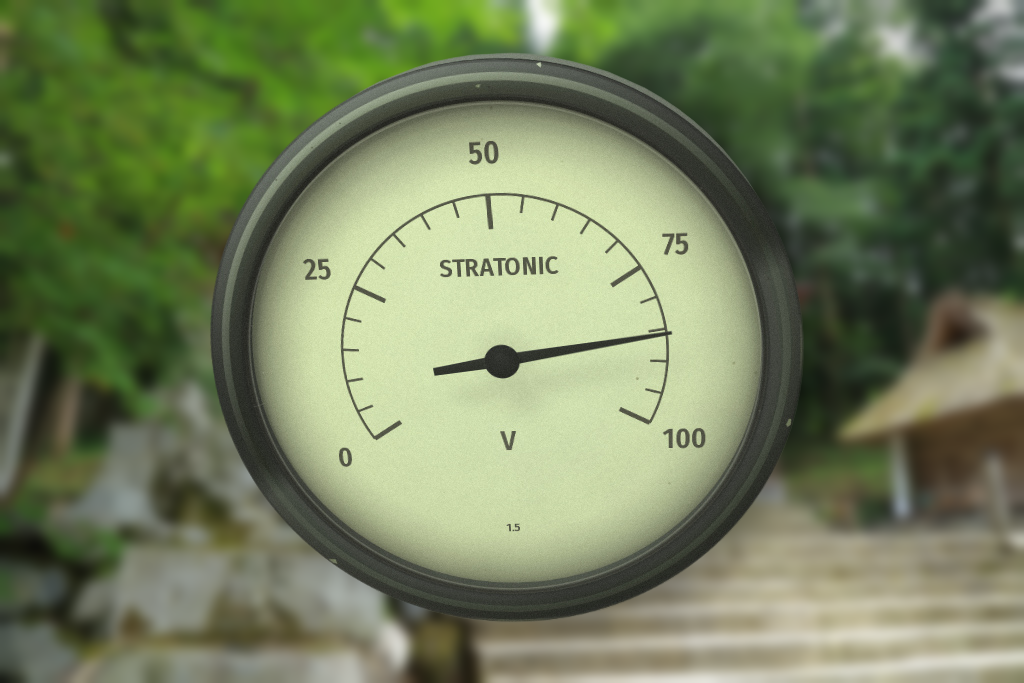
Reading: 85 V
